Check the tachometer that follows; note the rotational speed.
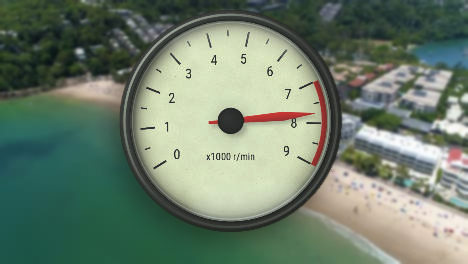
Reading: 7750 rpm
